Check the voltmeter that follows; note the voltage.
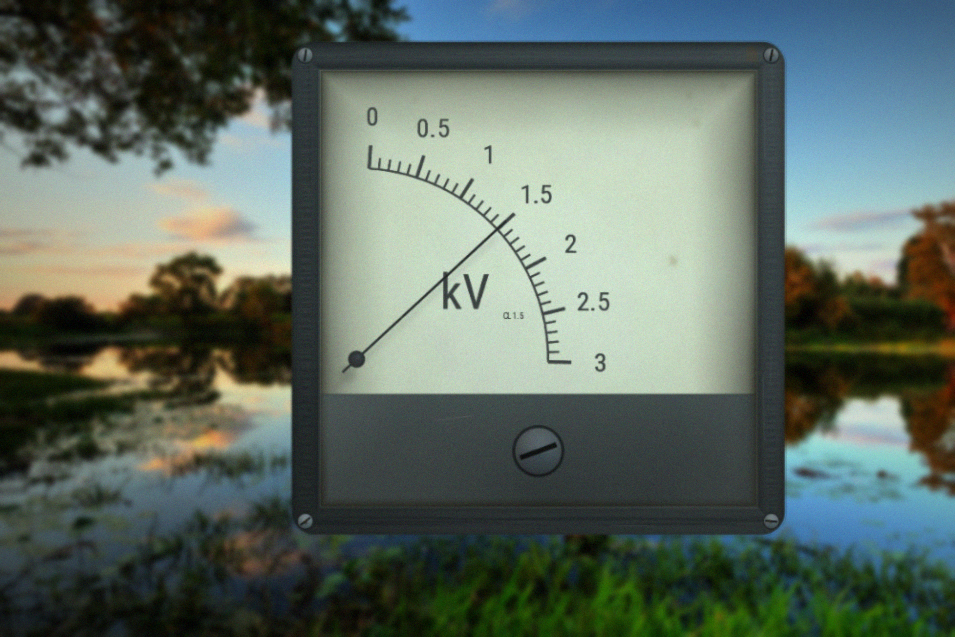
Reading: 1.5 kV
